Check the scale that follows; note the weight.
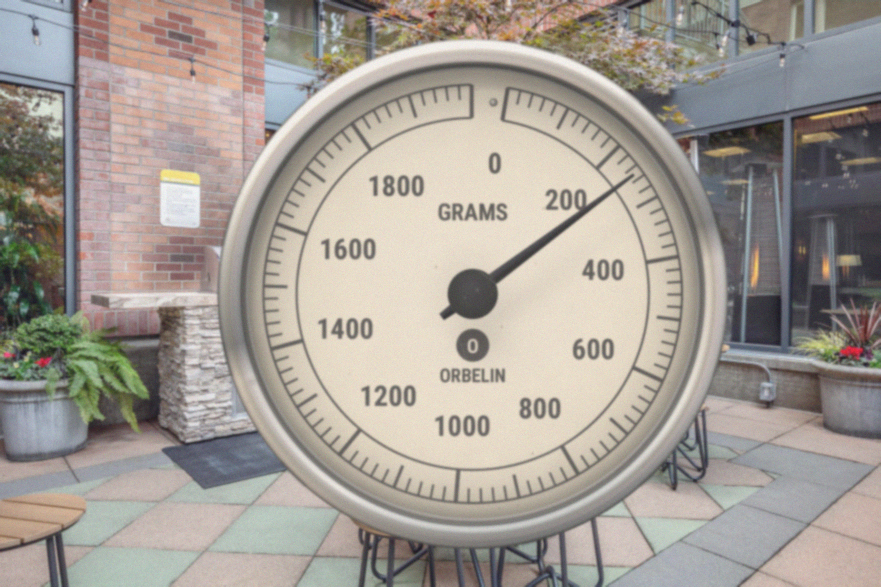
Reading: 250 g
